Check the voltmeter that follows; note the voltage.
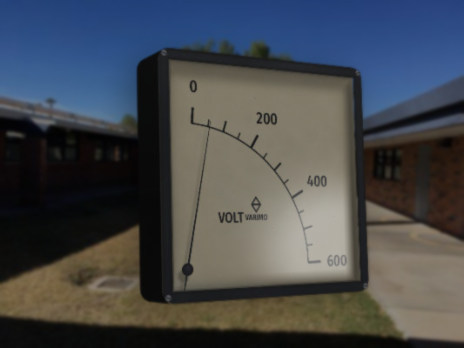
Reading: 50 V
